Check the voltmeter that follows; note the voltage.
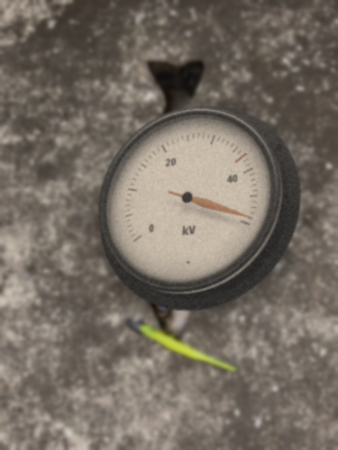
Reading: 49 kV
